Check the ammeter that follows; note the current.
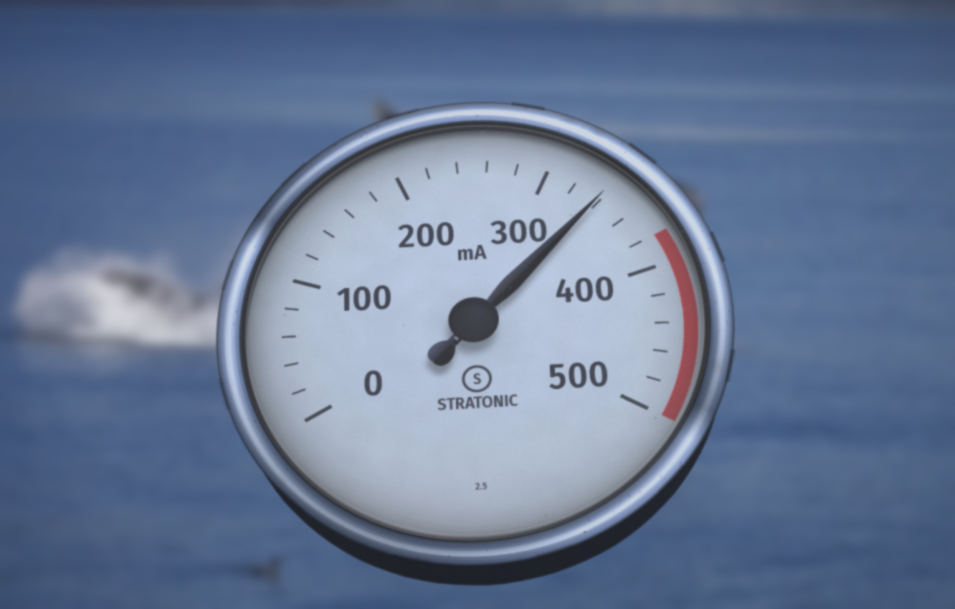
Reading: 340 mA
